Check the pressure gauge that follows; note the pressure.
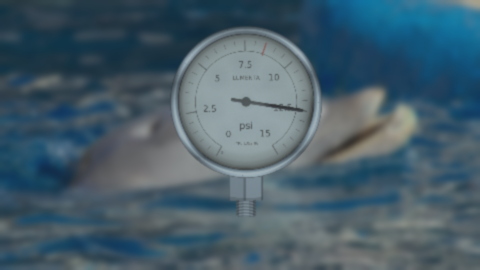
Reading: 12.5 psi
